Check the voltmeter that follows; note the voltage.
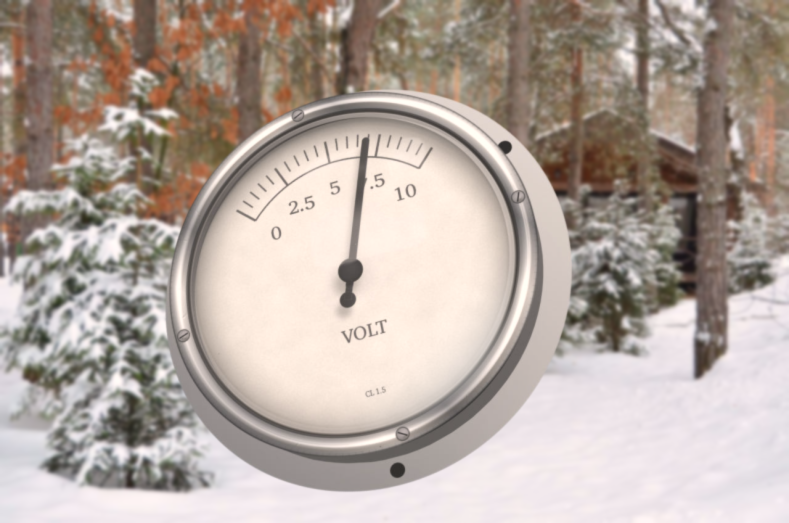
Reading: 7 V
